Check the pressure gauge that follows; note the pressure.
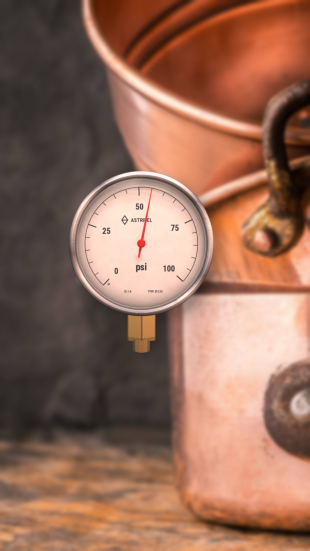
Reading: 55 psi
